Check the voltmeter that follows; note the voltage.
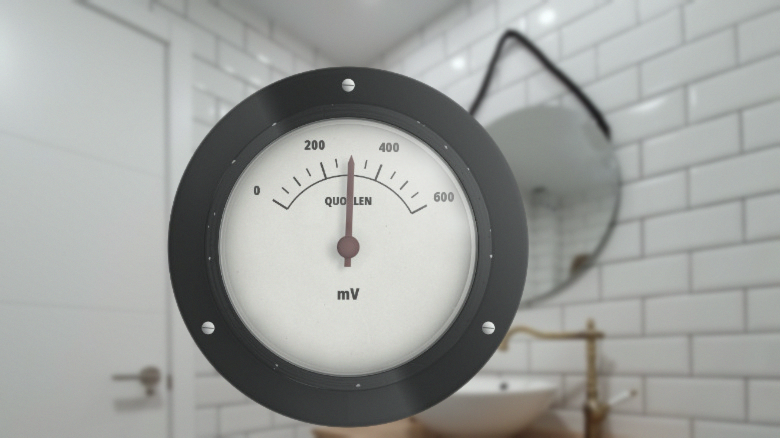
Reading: 300 mV
